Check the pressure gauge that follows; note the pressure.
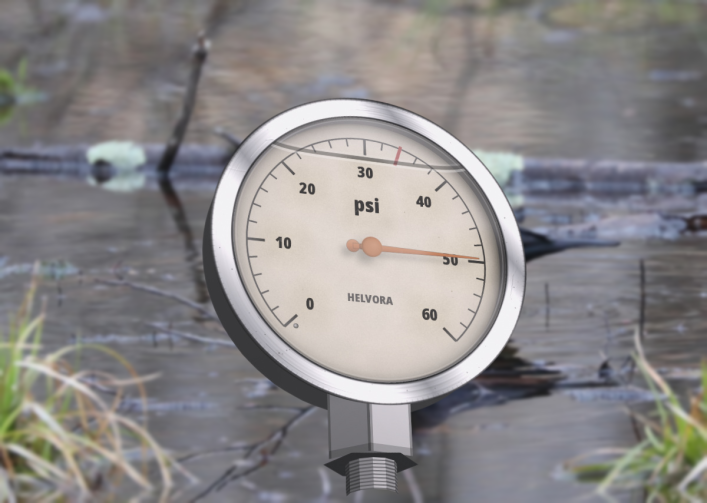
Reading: 50 psi
